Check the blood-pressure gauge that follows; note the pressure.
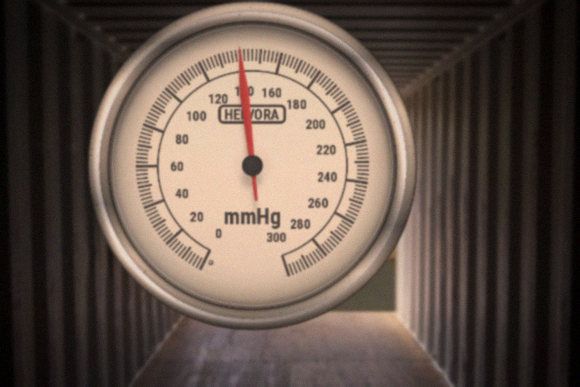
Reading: 140 mmHg
